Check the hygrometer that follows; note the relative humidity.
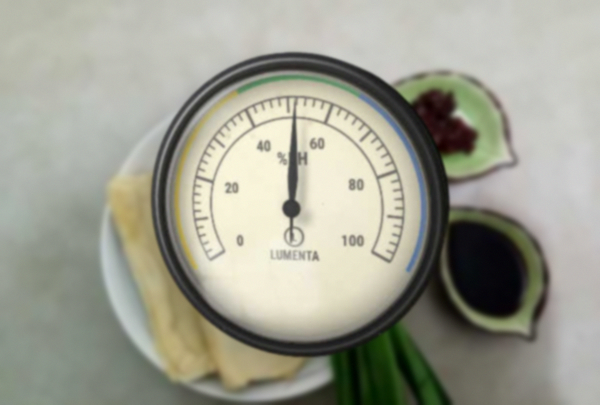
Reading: 52 %
